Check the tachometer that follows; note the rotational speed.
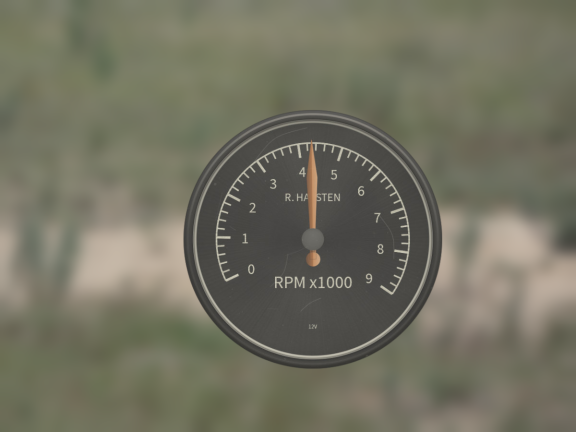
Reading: 4300 rpm
